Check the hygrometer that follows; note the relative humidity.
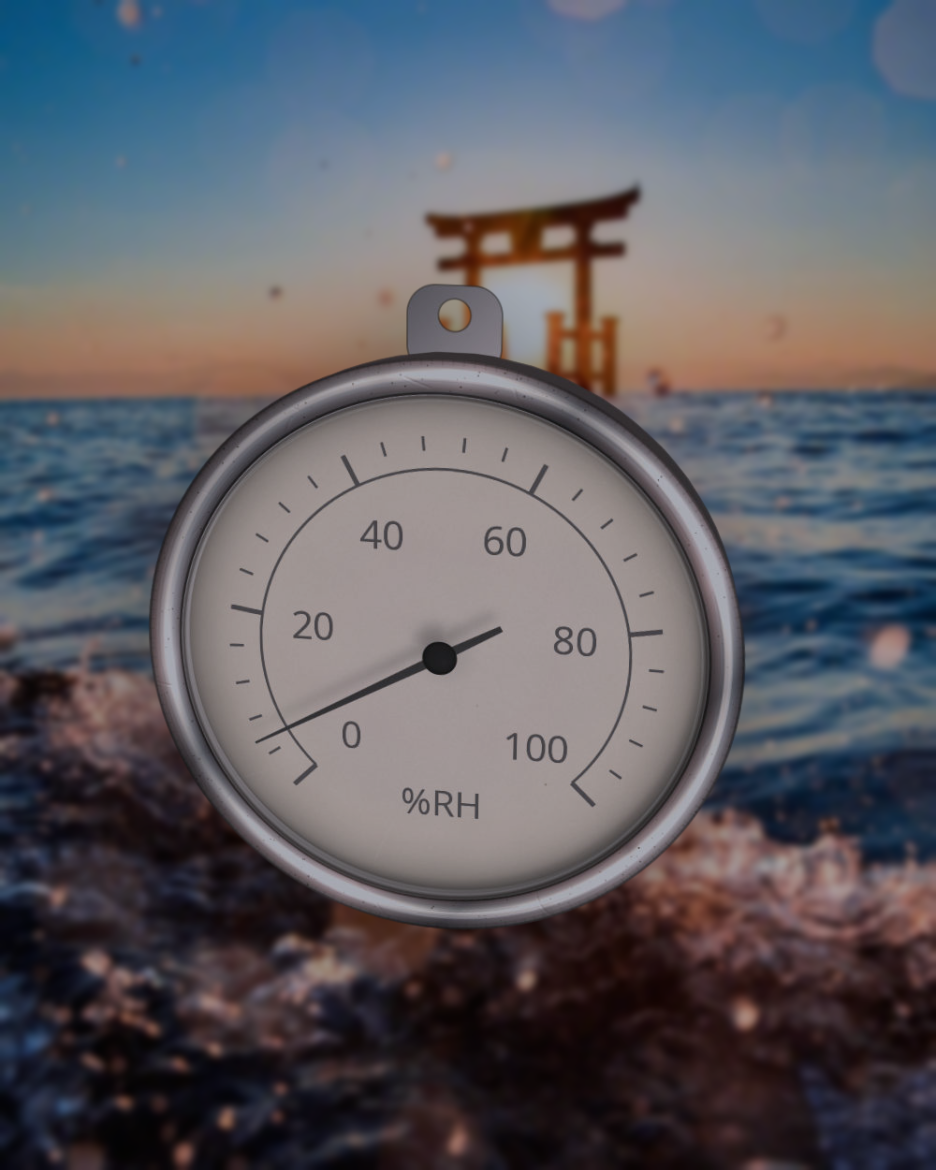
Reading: 6 %
